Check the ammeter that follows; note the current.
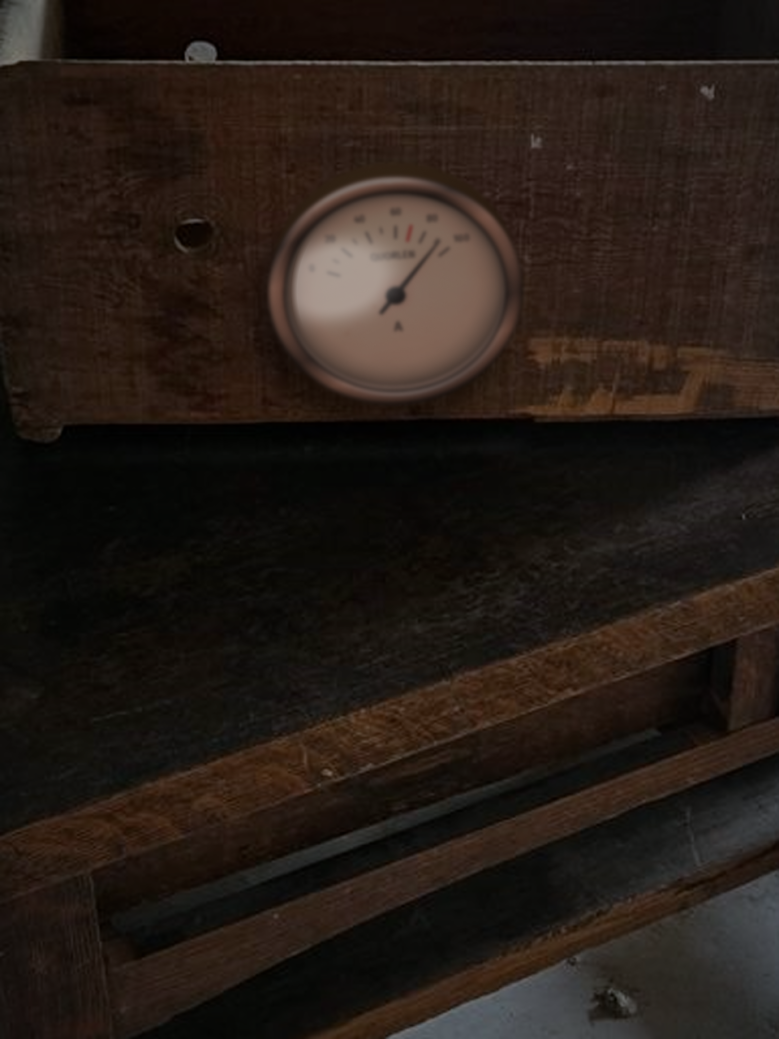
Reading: 90 A
